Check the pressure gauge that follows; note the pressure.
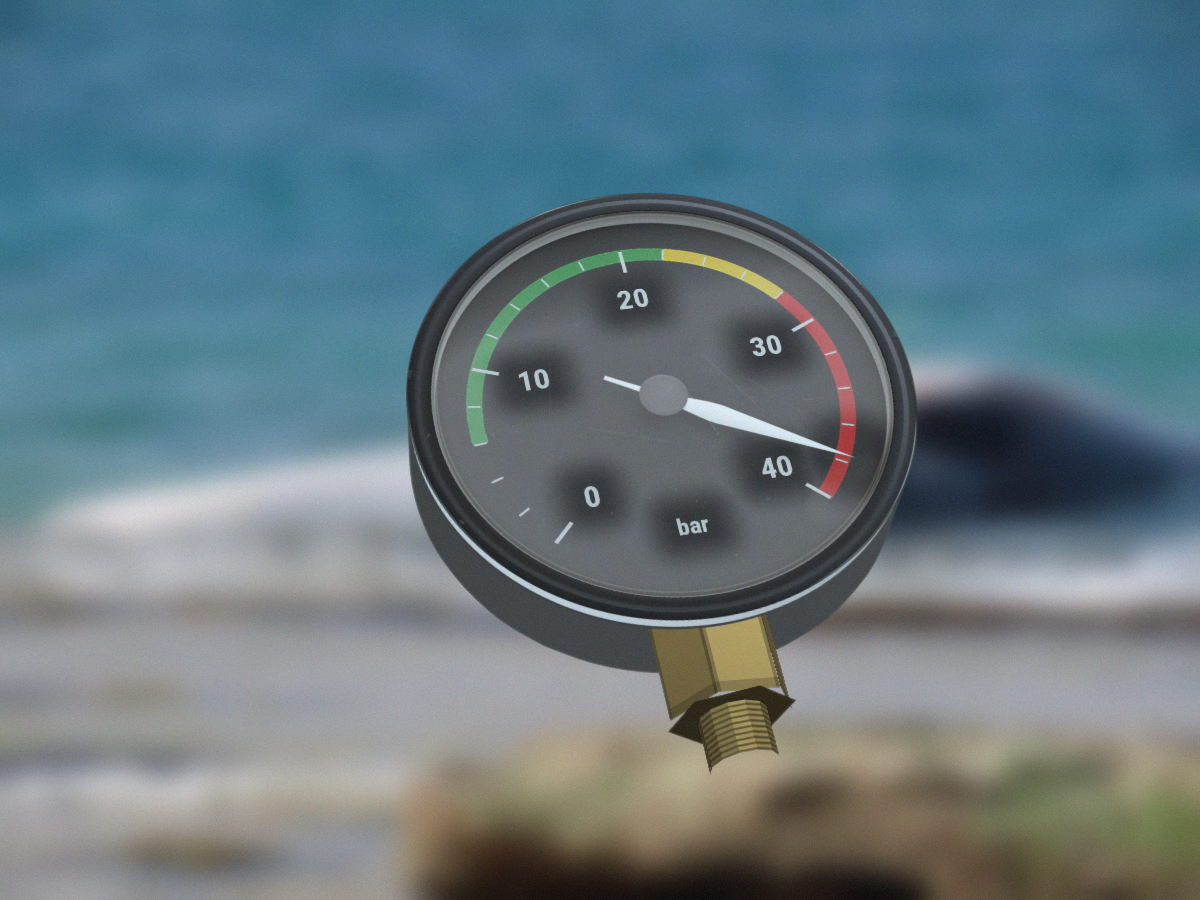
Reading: 38 bar
